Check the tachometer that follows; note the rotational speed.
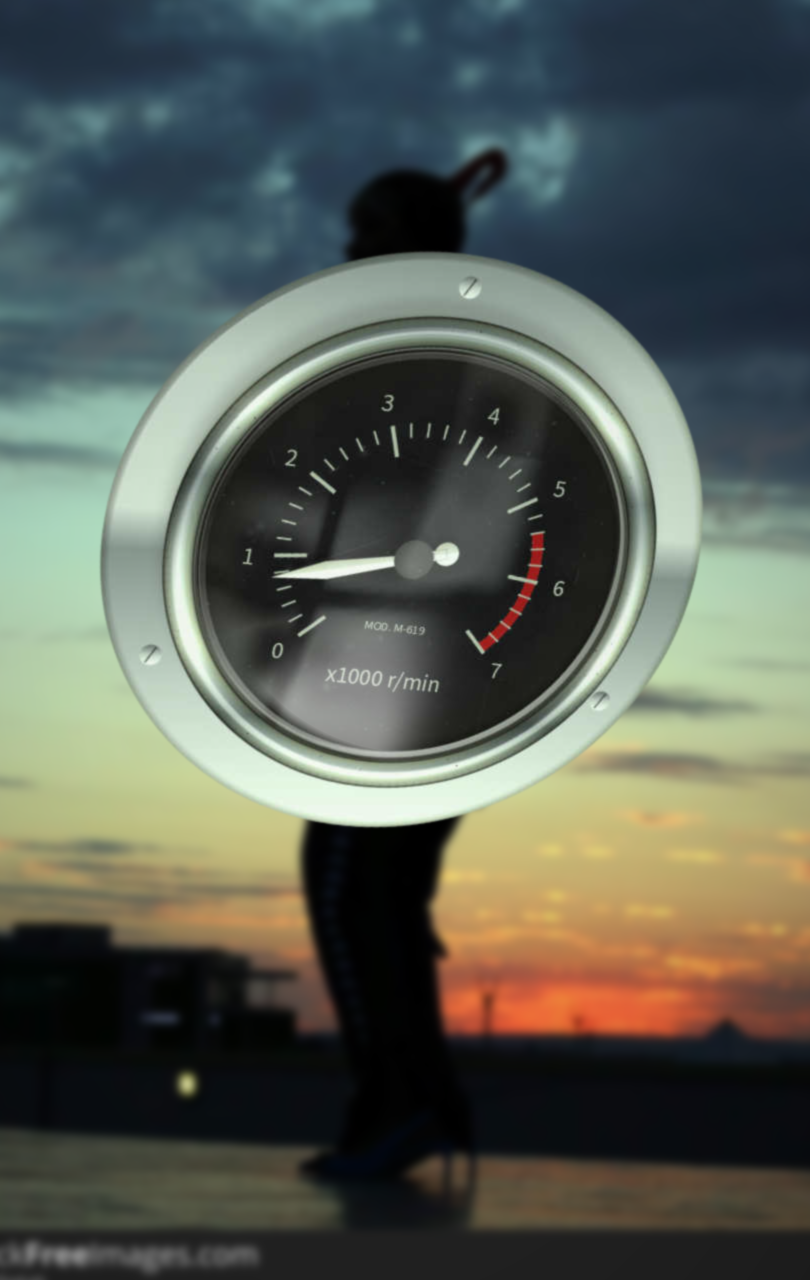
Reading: 800 rpm
